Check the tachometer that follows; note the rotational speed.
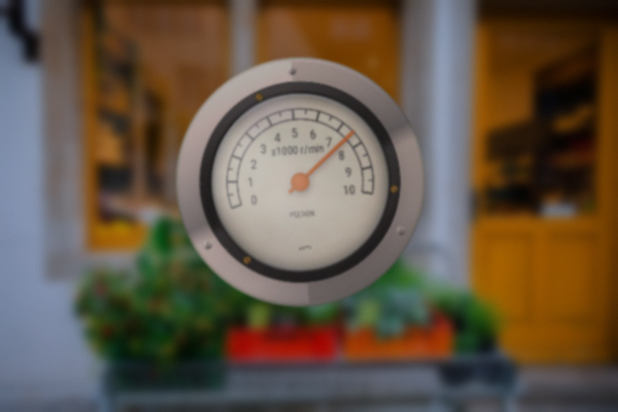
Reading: 7500 rpm
